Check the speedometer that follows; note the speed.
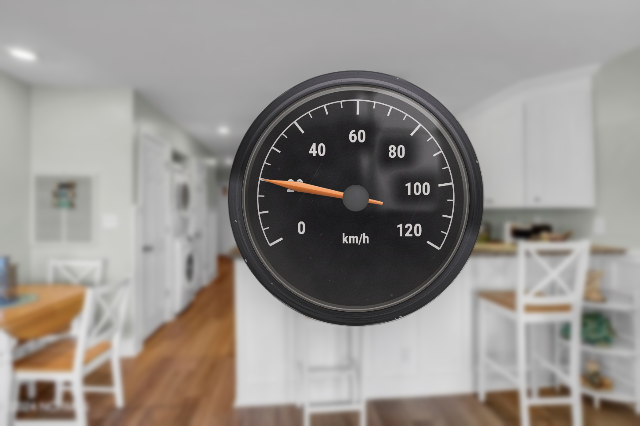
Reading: 20 km/h
